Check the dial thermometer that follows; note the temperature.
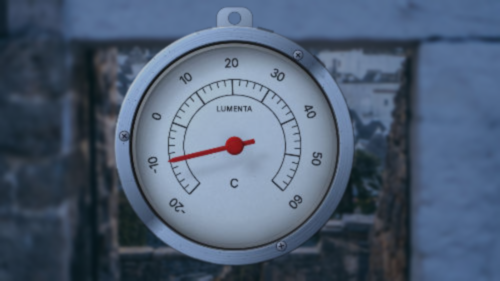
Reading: -10 °C
